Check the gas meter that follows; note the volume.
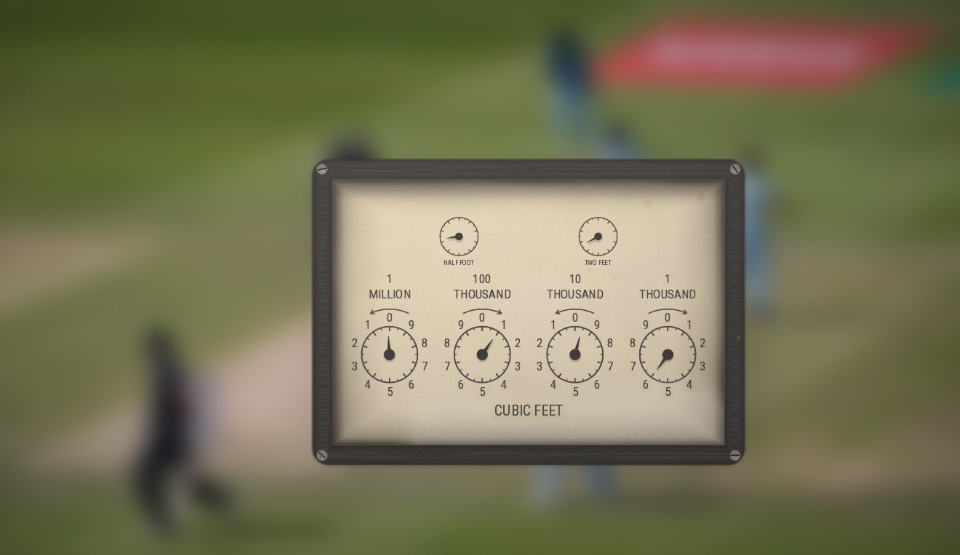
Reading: 9600 ft³
